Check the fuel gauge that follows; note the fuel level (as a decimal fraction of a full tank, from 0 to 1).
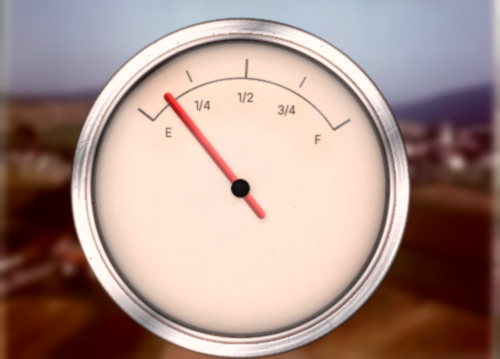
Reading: 0.125
